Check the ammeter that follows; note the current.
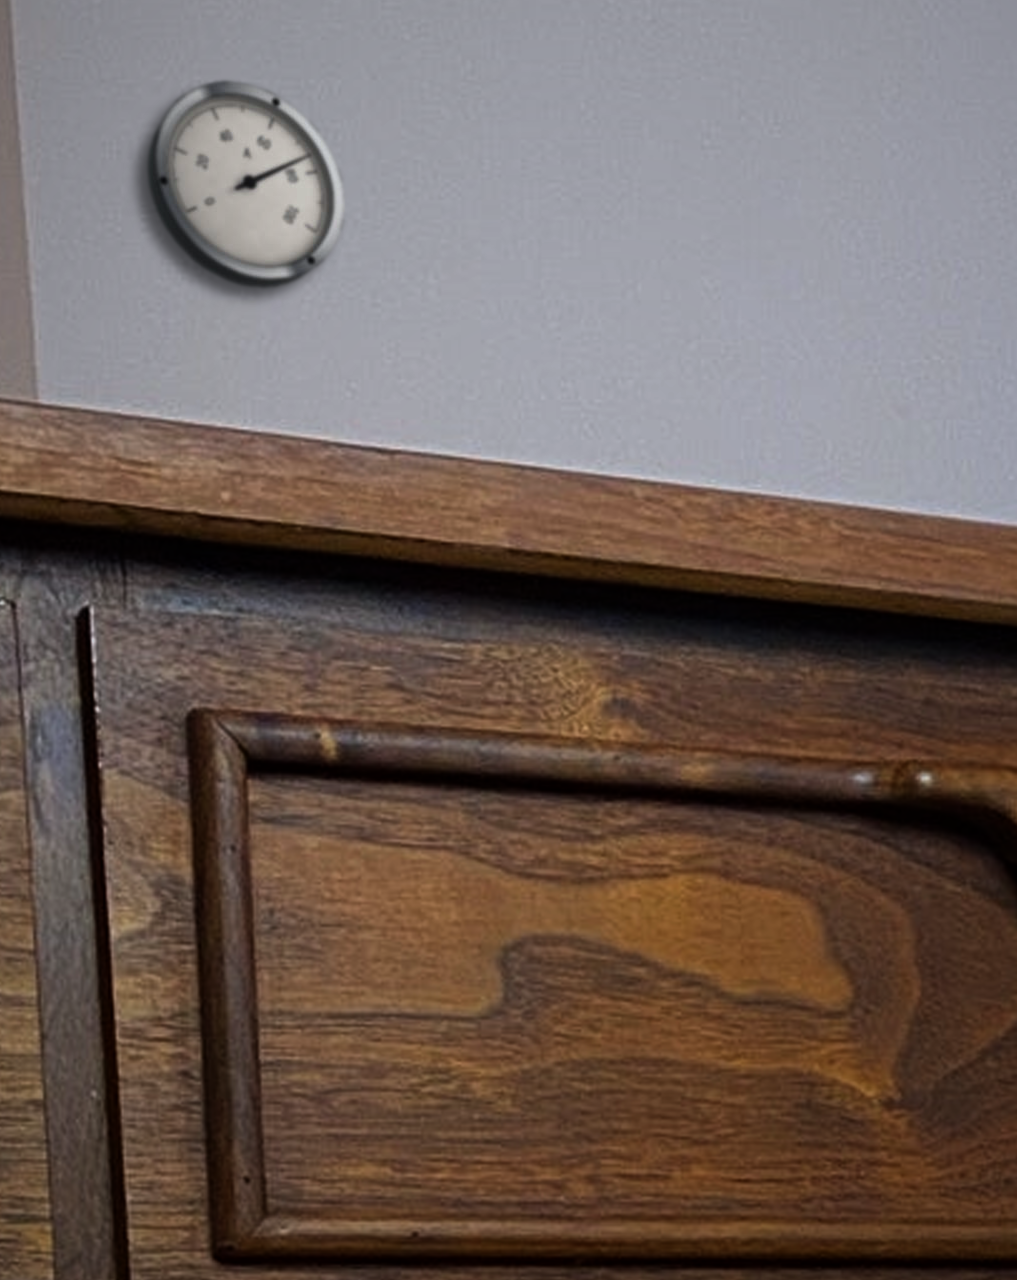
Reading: 75 A
